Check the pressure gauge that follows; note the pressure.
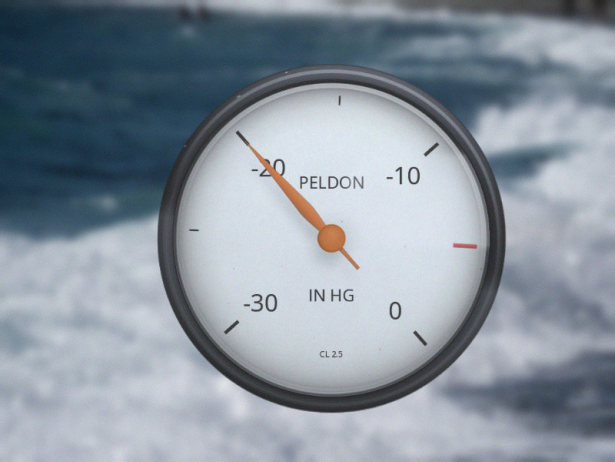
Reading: -20 inHg
